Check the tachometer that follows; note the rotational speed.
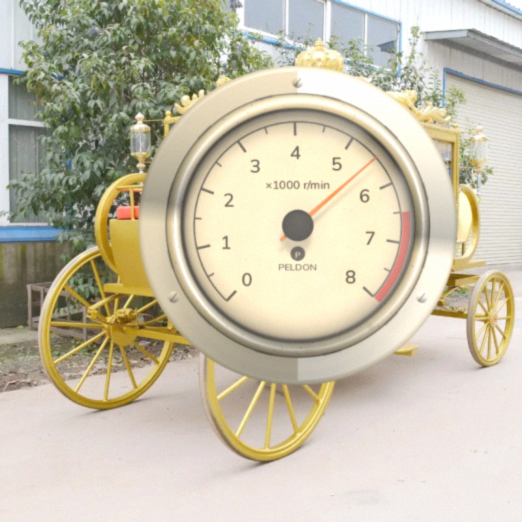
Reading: 5500 rpm
